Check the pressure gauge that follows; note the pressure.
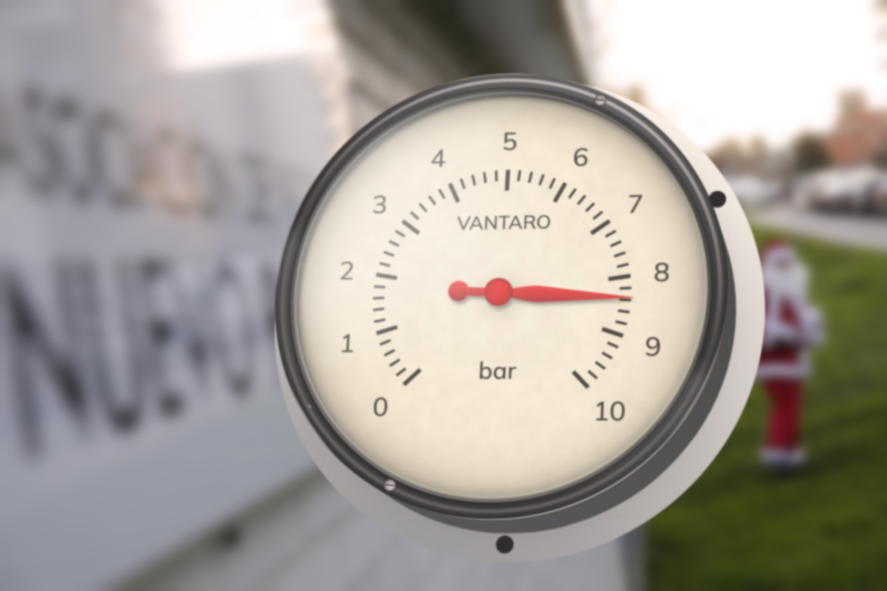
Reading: 8.4 bar
